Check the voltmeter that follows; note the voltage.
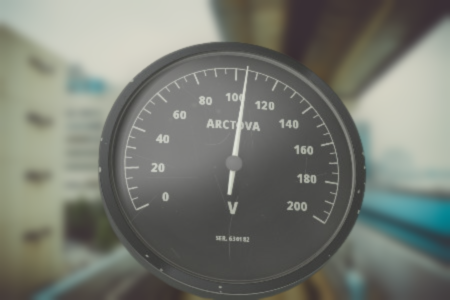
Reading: 105 V
